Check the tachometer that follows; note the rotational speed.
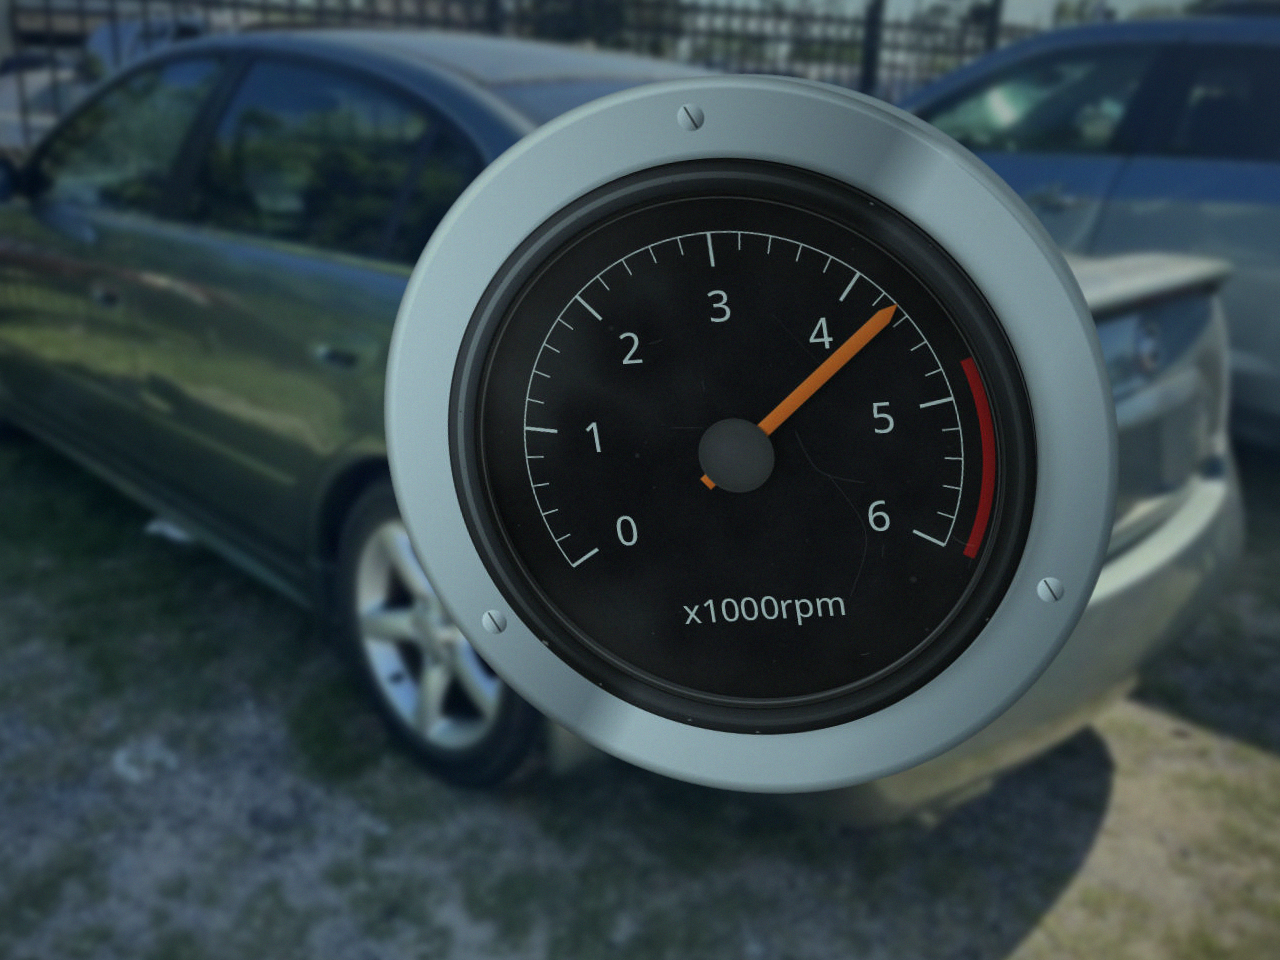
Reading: 4300 rpm
